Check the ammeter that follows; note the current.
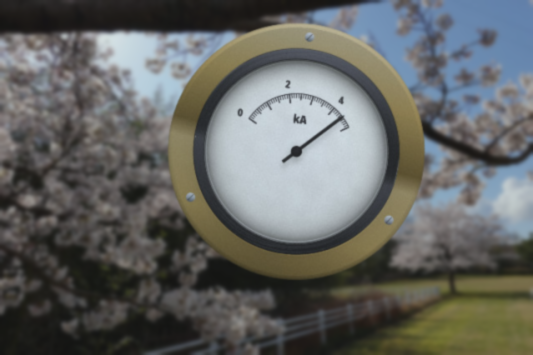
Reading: 4.5 kA
